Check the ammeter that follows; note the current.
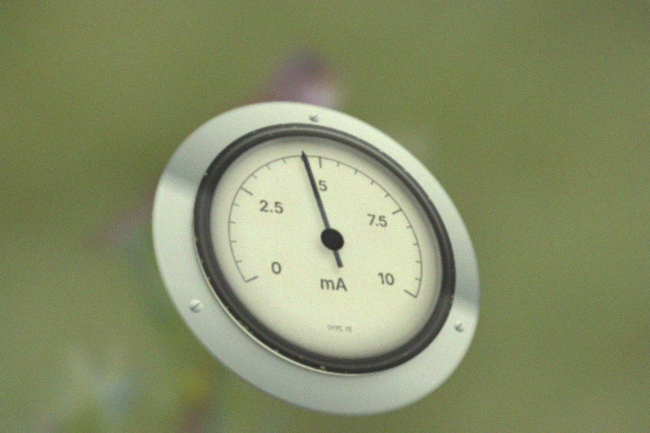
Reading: 4.5 mA
